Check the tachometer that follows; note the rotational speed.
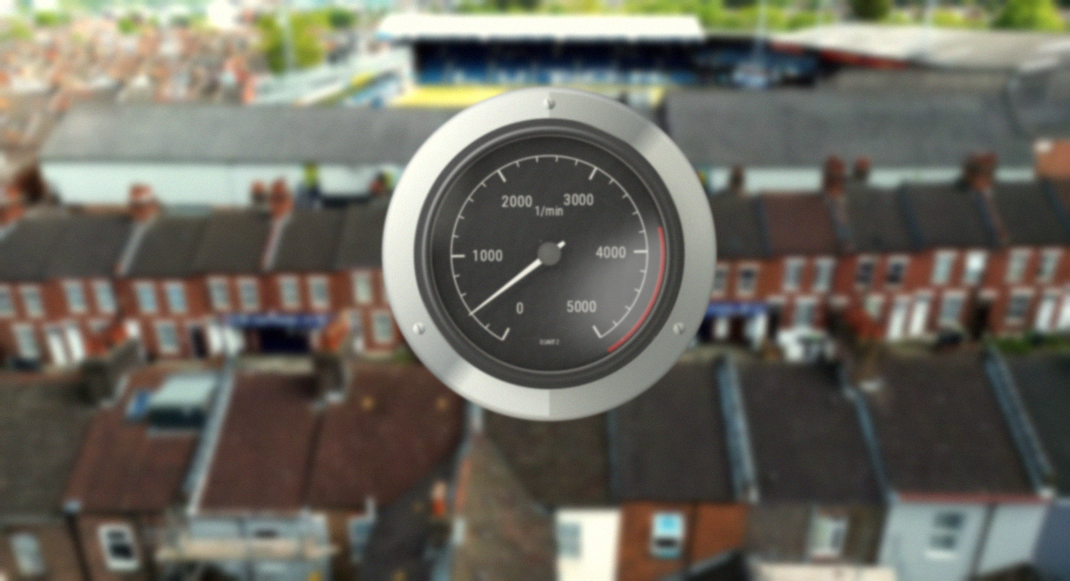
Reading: 400 rpm
